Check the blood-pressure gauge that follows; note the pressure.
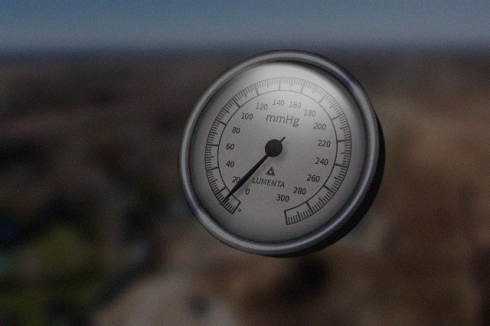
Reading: 10 mmHg
